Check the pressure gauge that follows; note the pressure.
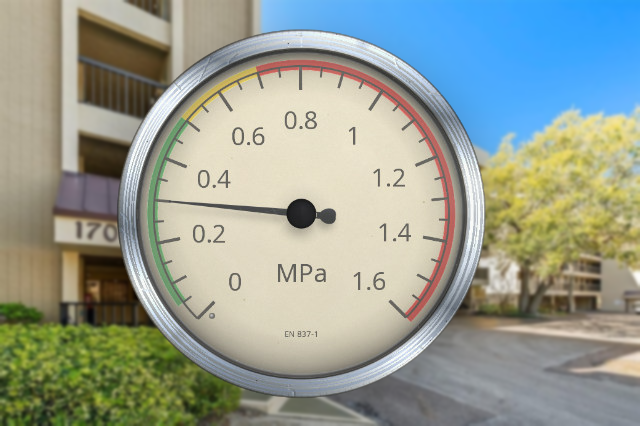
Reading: 0.3 MPa
